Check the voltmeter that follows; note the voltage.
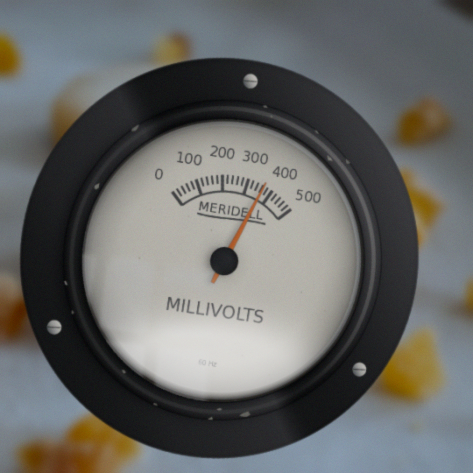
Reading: 360 mV
